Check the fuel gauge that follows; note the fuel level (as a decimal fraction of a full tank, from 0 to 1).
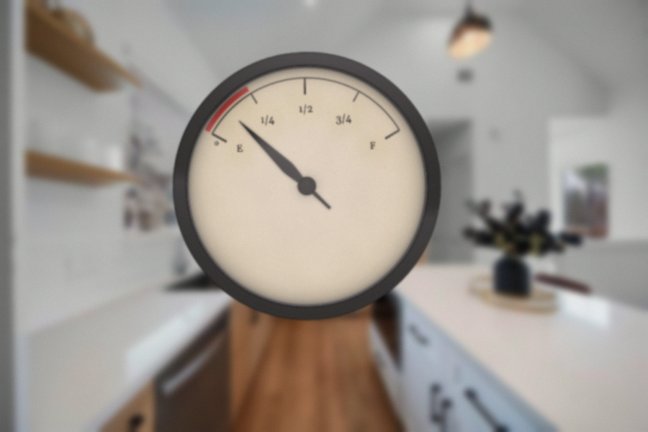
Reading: 0.125
